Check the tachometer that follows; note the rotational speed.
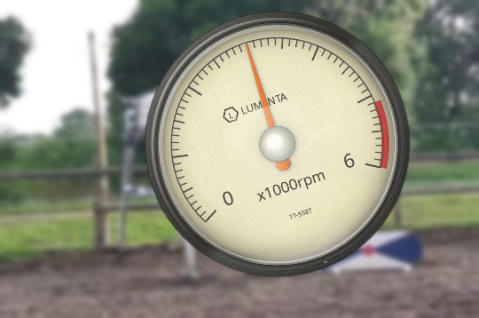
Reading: 3000 rpm
